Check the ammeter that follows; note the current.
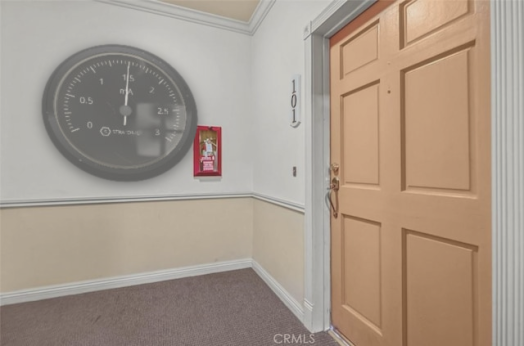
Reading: 1.5 mA
